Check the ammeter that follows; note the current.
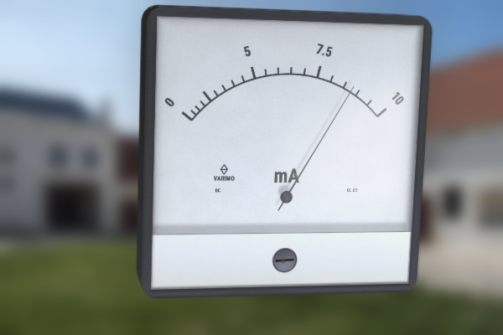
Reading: 8.75 mA
